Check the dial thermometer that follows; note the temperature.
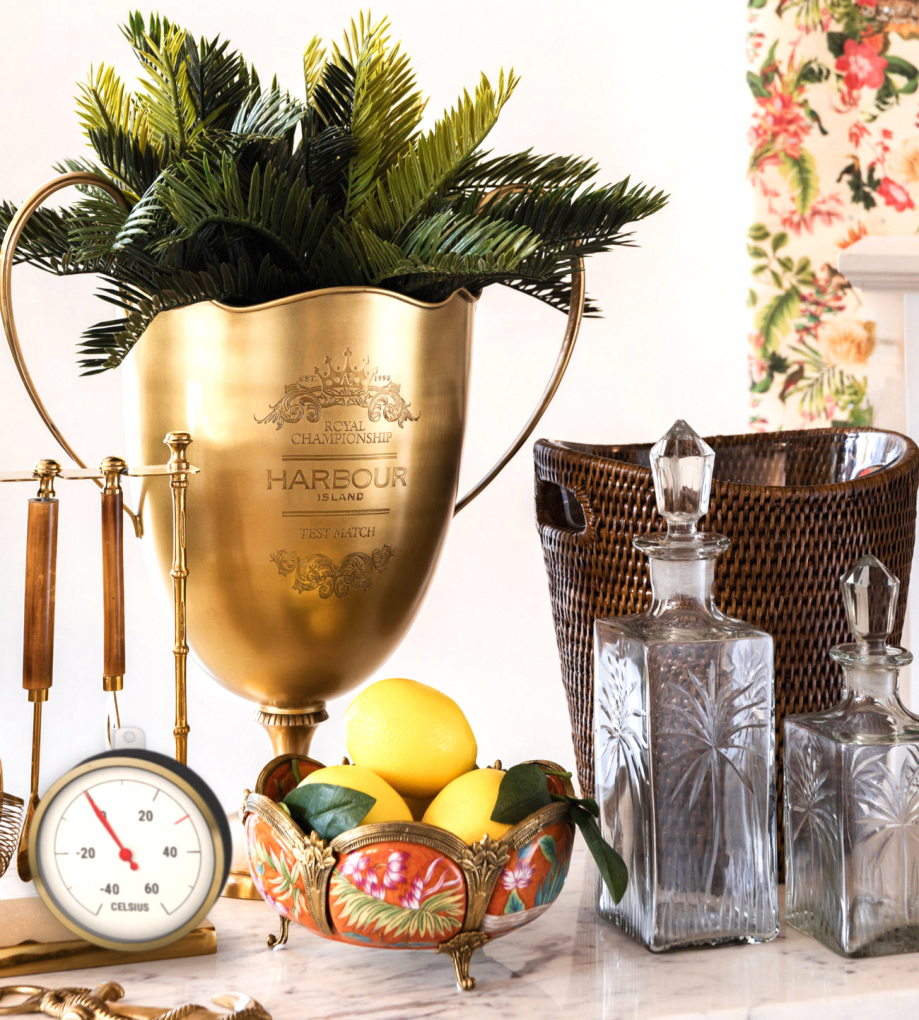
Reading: 0 °C
